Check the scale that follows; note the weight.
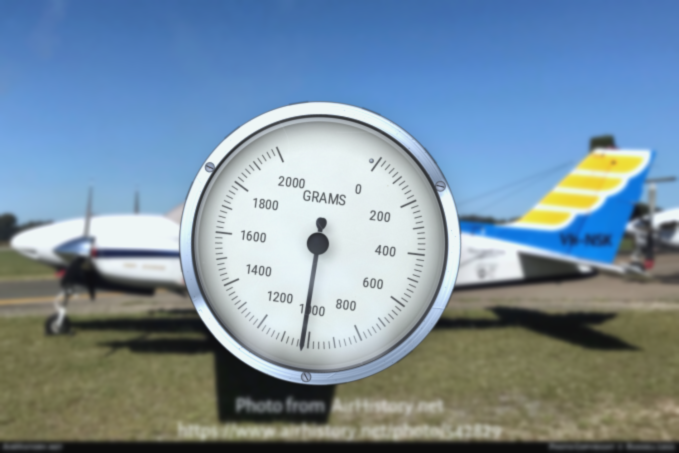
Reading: 1020 g
